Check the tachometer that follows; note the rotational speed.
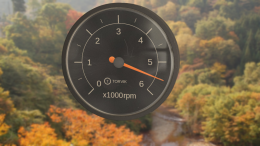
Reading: 5500 rpm
